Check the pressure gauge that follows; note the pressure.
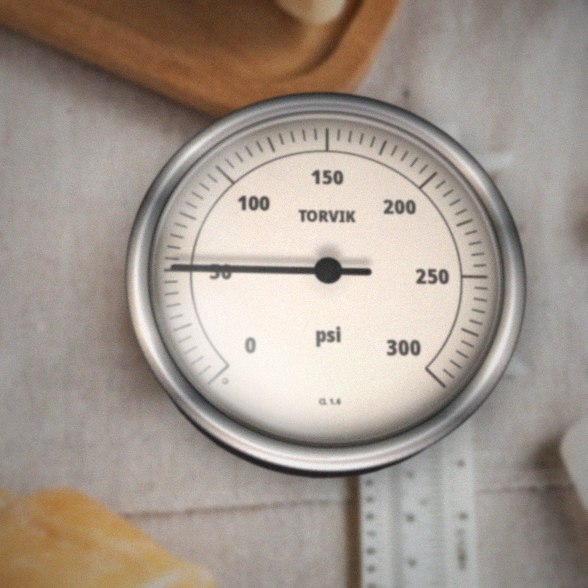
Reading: 50 psi
